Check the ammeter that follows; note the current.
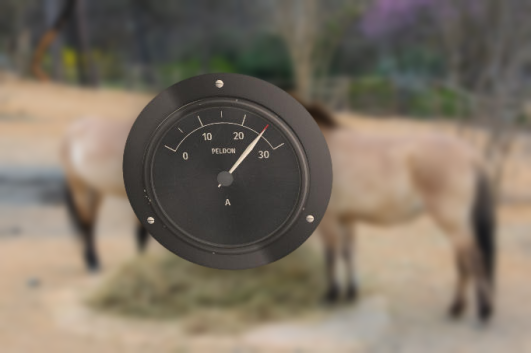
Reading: 25 A
